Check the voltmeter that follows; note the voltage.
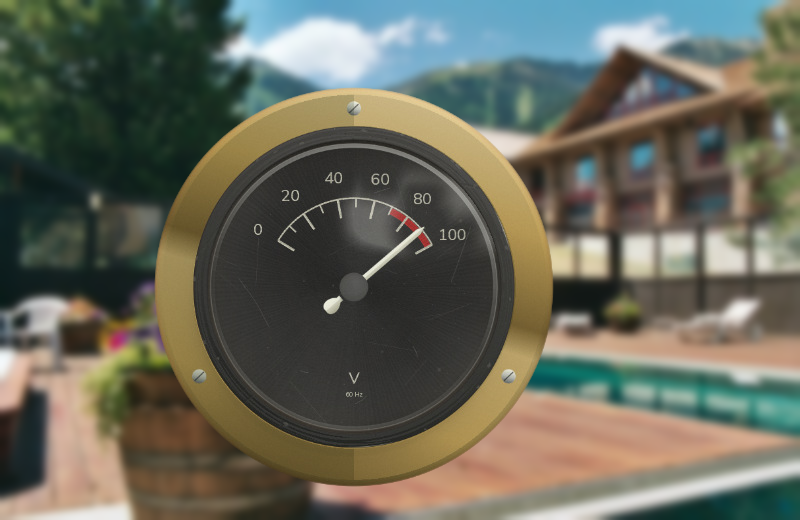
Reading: 90 V
